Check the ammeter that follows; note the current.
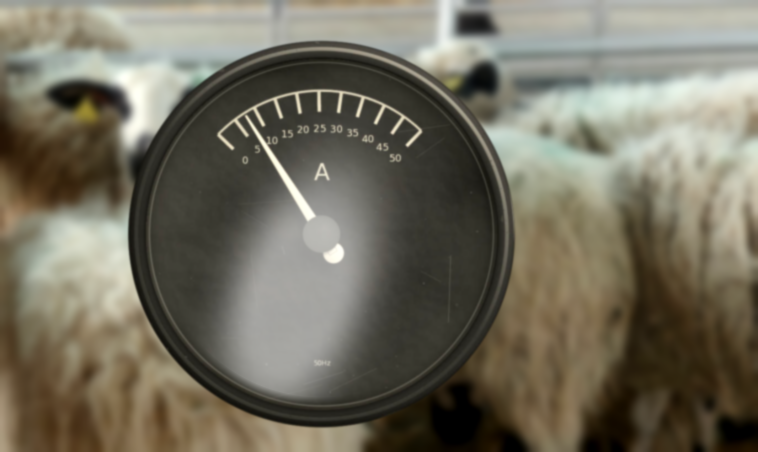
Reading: 7.5 A
